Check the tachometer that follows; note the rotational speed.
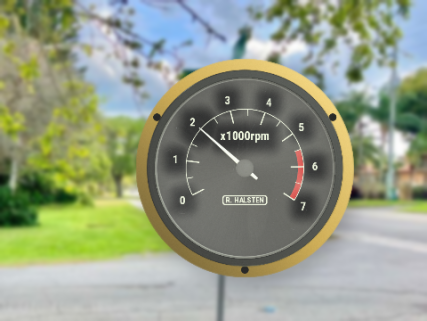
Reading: 2000 rpm
